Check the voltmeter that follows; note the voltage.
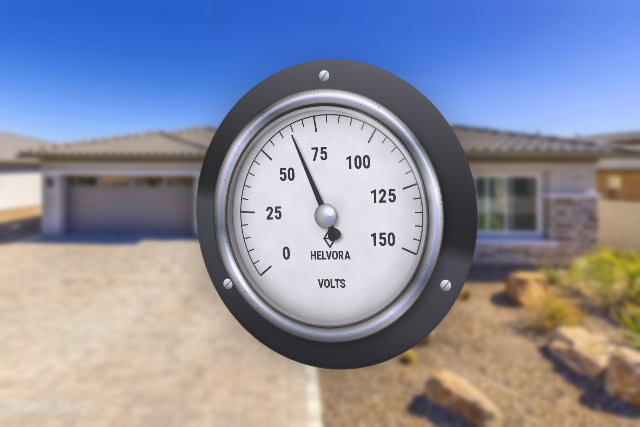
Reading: 65 V
